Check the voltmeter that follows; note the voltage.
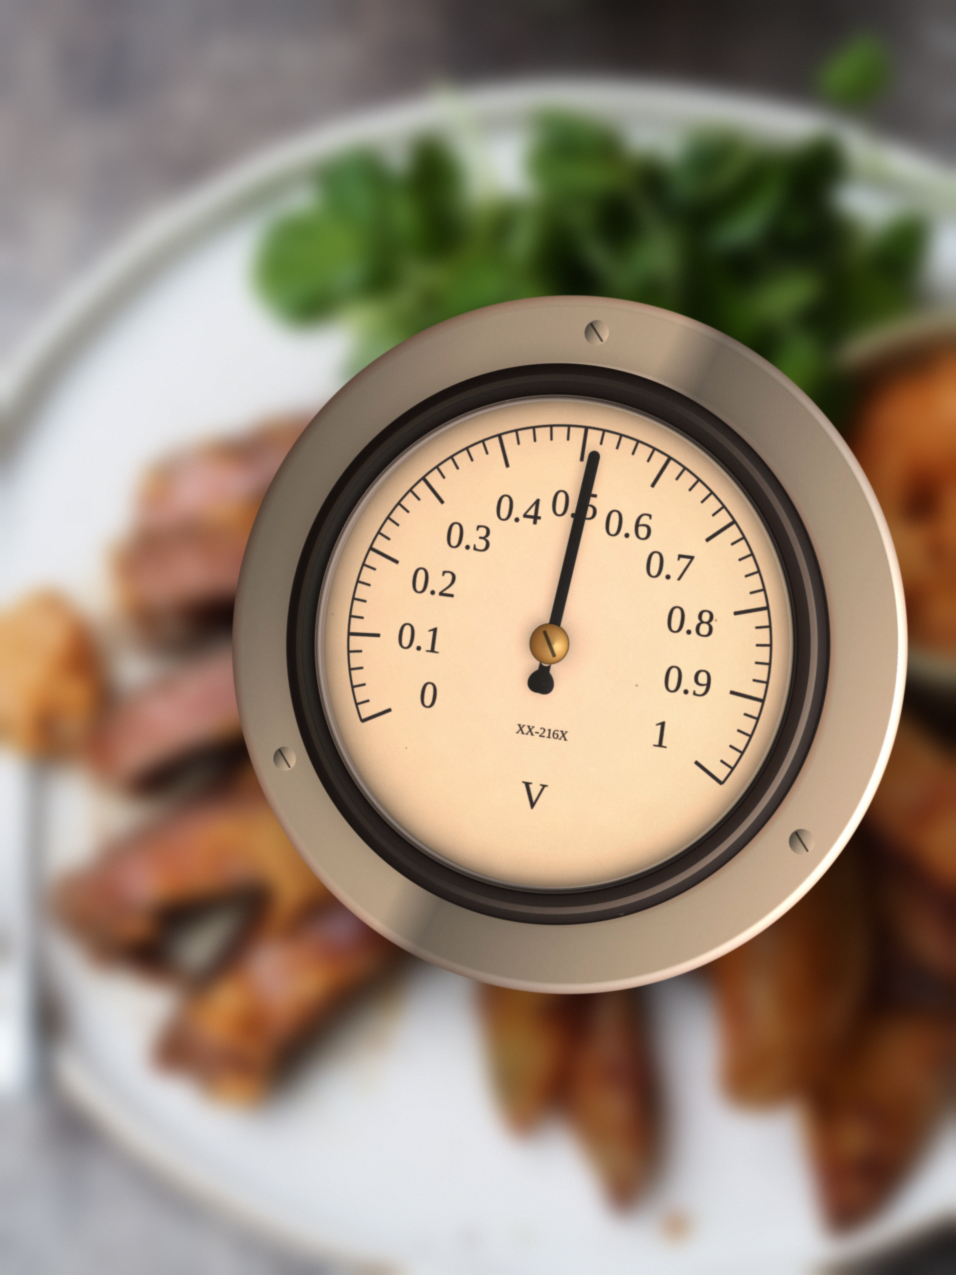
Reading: 0.52 V
